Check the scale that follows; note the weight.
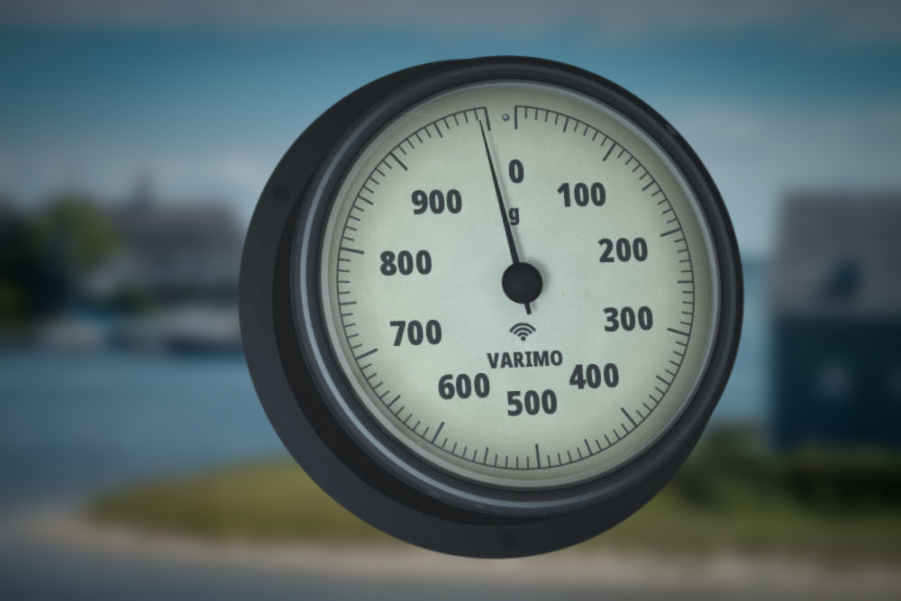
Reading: 990 g
